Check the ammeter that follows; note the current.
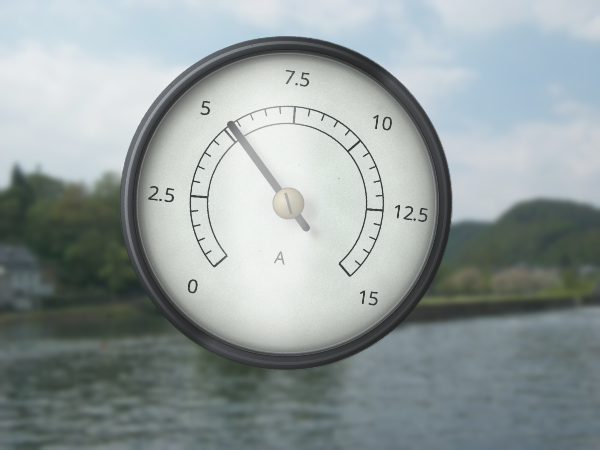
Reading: 5.25 A
